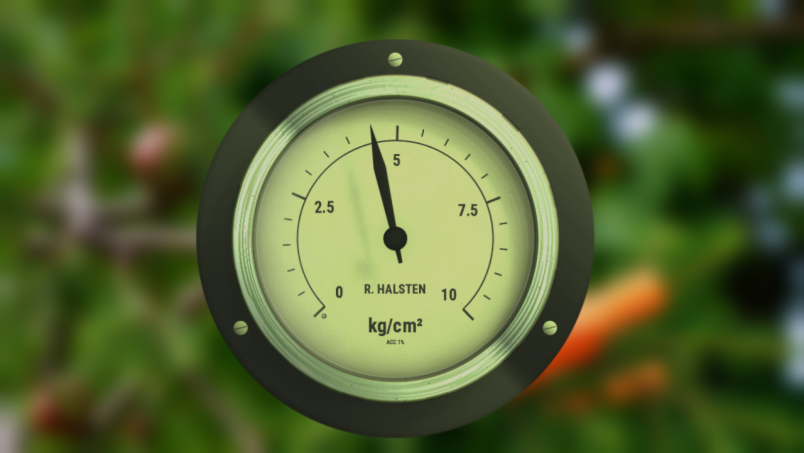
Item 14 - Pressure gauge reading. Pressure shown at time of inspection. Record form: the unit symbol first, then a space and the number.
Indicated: kg/cm² 4.5
